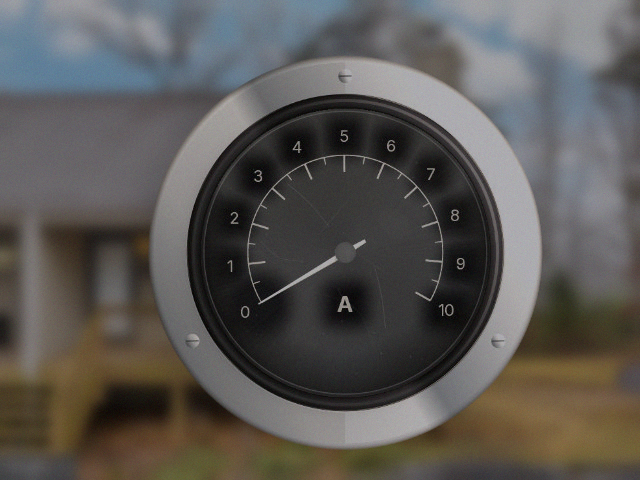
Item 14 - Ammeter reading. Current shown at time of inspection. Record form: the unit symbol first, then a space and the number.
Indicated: A 0
